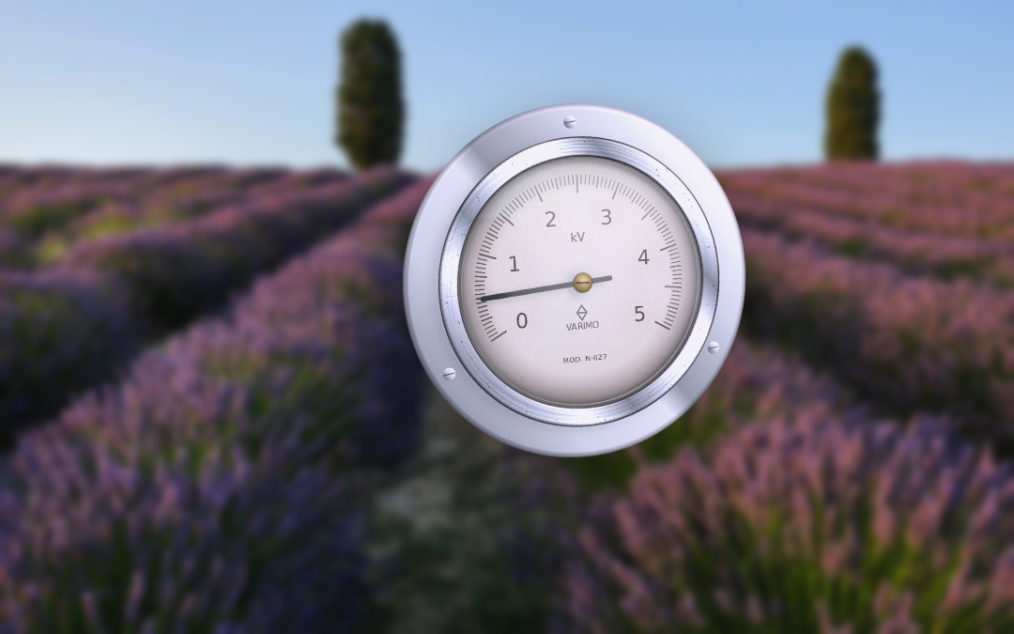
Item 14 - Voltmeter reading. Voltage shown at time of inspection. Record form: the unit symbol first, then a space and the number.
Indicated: kV 0.5
